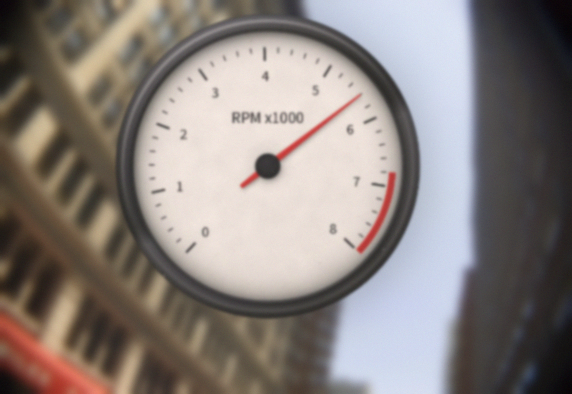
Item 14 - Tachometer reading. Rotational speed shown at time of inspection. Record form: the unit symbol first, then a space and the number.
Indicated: rpm 5600
